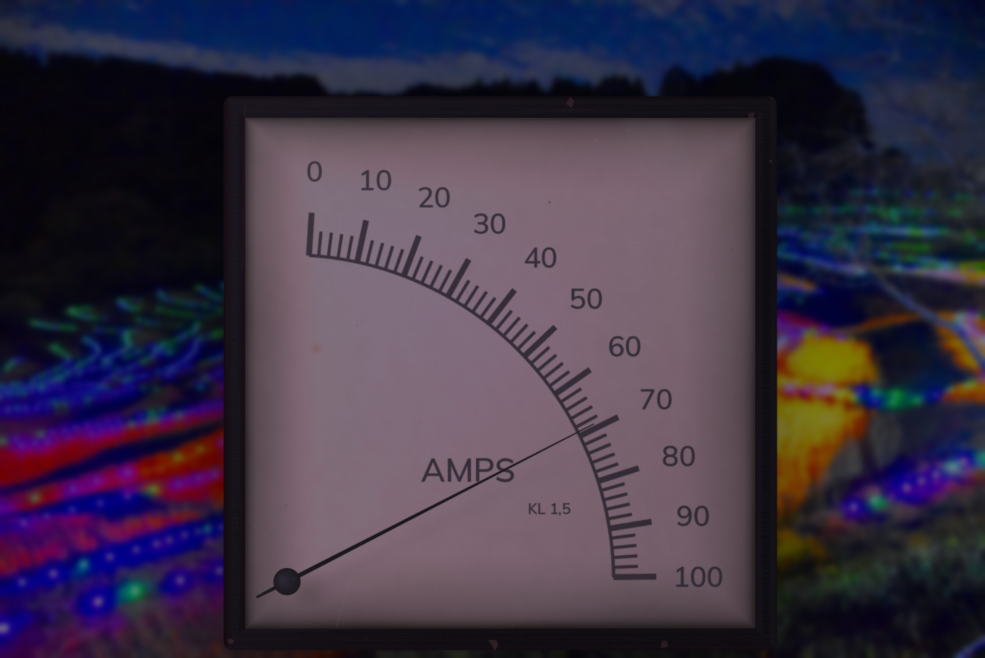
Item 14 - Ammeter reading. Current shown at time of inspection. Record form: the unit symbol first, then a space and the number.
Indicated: A 69
